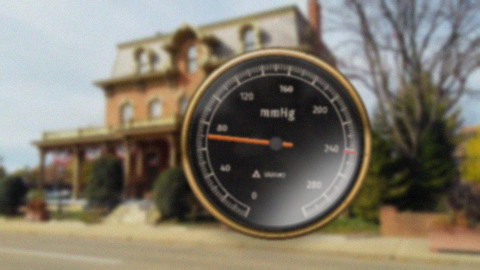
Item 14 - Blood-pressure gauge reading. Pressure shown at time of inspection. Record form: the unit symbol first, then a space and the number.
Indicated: mmHg 70
